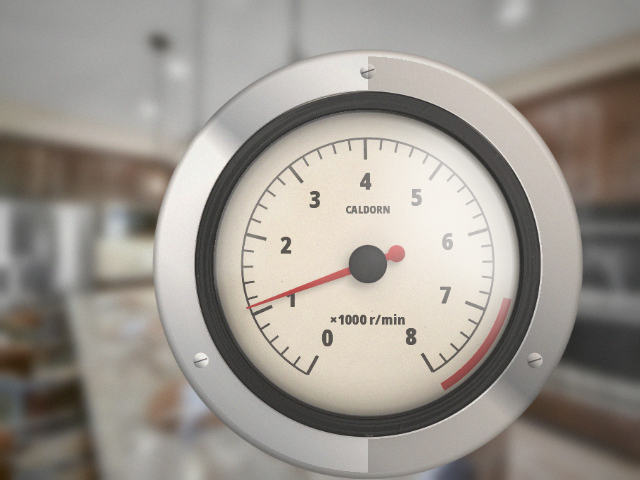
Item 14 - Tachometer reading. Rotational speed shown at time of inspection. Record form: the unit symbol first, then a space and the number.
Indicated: rpm 1100
